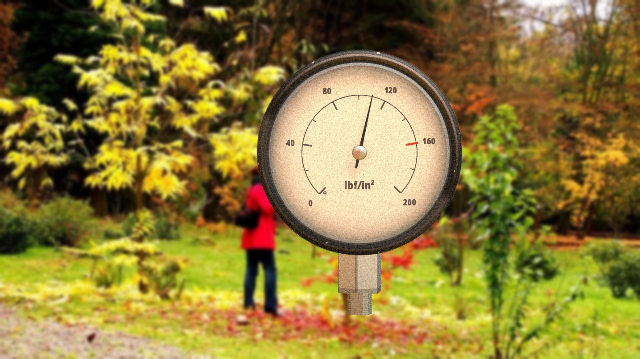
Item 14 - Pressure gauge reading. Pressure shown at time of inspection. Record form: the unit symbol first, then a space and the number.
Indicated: psi 110
